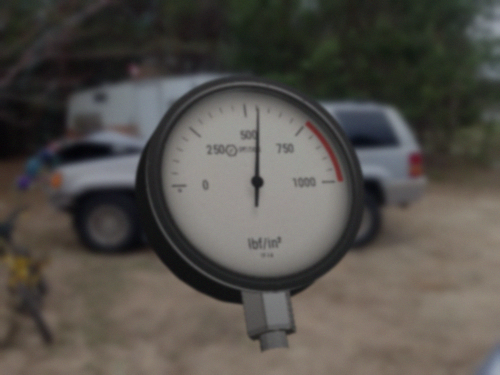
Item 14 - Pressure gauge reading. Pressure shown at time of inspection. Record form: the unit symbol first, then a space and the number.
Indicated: psi 550
